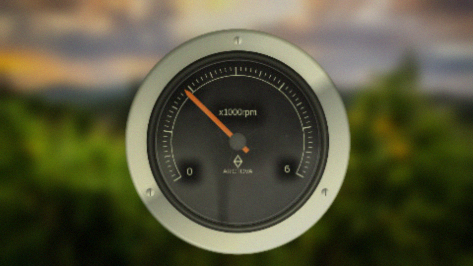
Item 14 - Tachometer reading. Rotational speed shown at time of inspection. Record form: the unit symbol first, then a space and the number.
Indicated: rpm 1900
